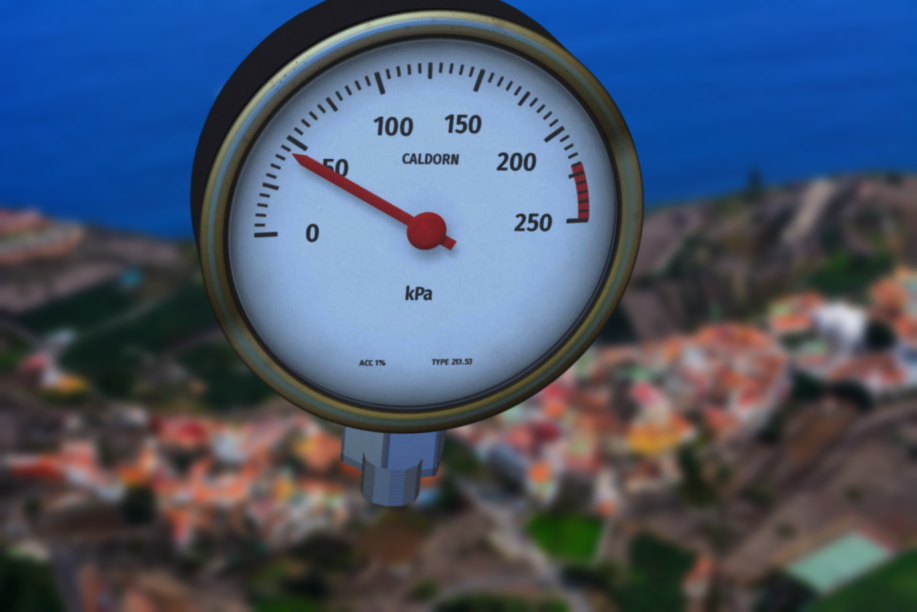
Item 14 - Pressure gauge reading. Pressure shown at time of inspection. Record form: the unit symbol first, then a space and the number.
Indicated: kPa 45
